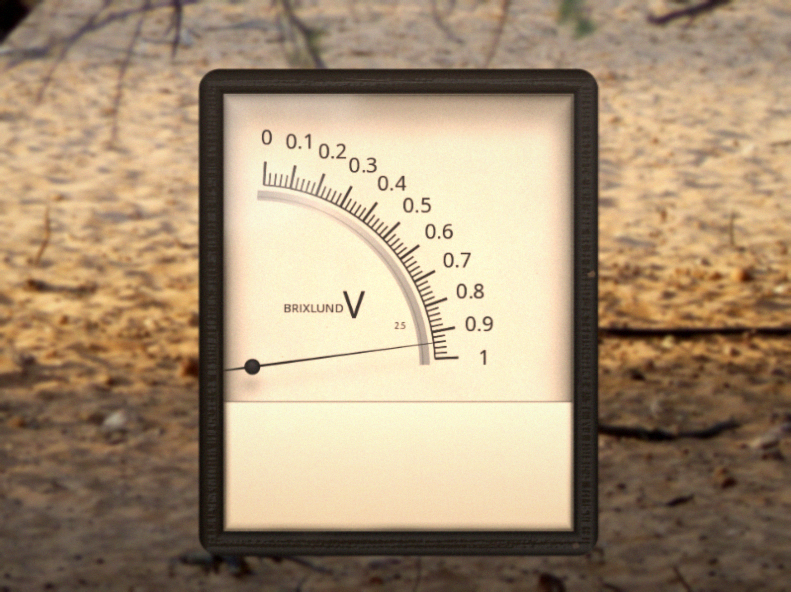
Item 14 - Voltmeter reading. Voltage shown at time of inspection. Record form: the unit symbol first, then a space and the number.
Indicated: V 0.94
